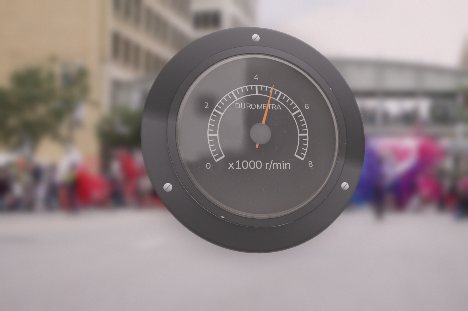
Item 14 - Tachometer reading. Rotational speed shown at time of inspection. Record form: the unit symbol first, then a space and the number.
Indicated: rpm 4600
